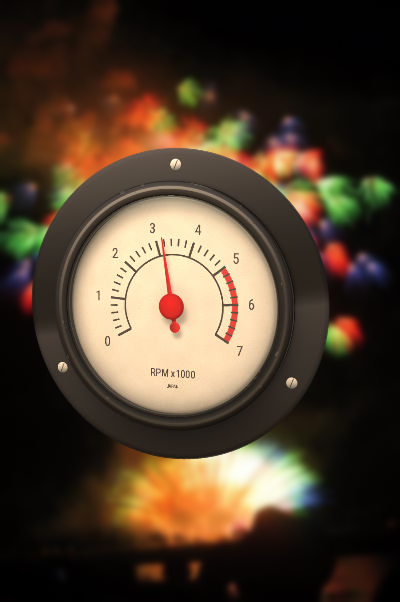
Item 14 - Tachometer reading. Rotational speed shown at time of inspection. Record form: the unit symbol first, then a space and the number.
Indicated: rpm 3200
